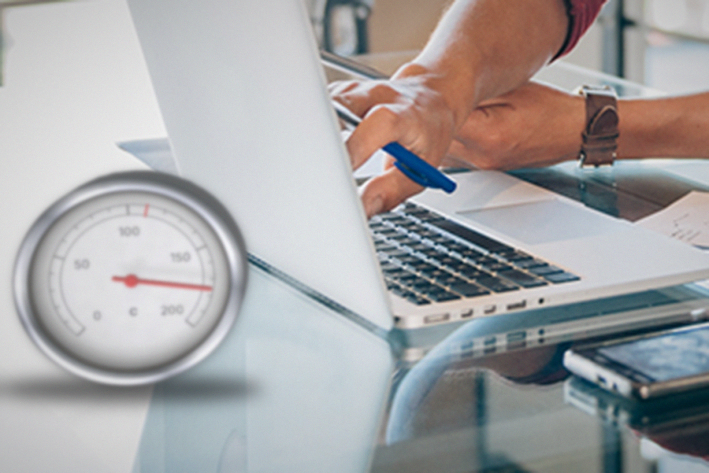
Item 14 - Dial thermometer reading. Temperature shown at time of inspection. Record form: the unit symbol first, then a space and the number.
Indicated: °C 175
